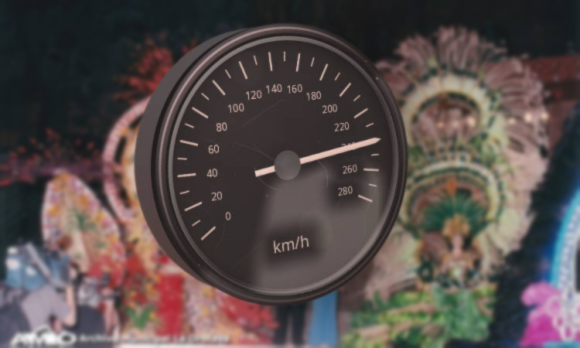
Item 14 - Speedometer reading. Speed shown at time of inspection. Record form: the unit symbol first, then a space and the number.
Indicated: km/h 240
